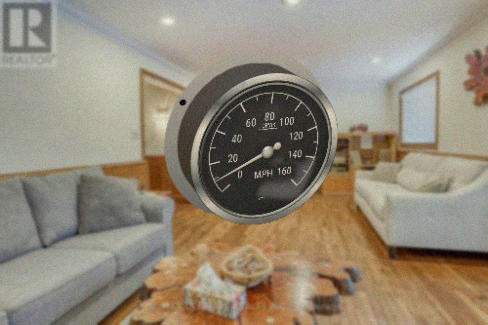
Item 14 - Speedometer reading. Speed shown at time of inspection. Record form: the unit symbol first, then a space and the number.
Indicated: mph 10
